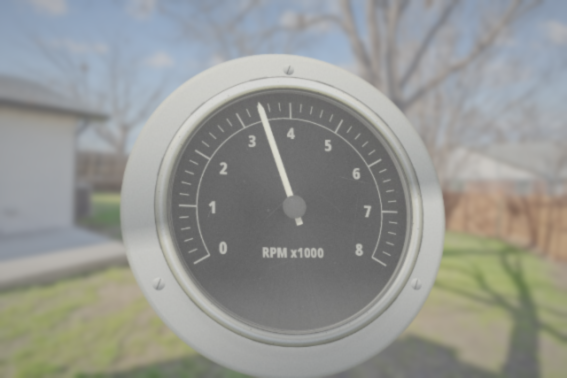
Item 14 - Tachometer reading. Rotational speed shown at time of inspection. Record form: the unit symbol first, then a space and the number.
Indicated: rpm 3400
